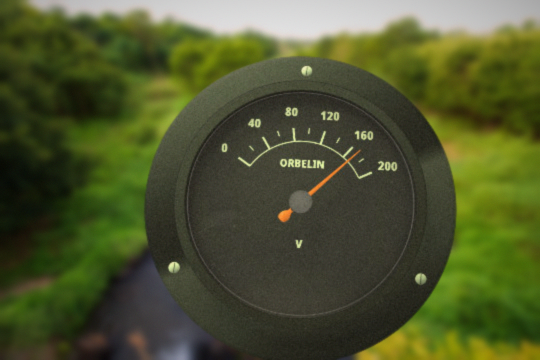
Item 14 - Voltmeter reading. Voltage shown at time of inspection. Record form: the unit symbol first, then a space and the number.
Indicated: V 170
